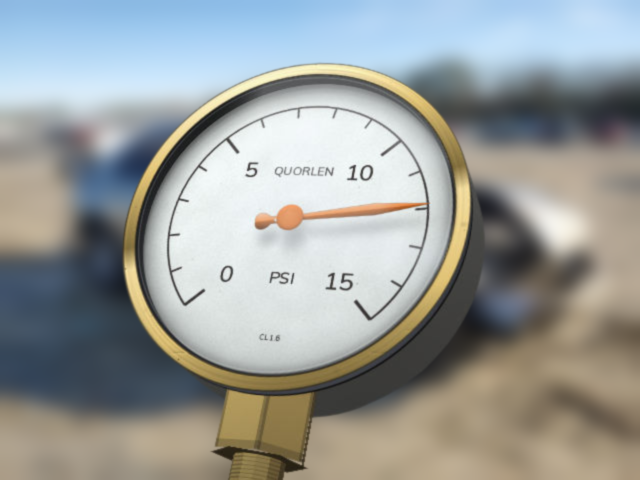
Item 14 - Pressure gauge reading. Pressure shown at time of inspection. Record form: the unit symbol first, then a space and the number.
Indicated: psi 12
